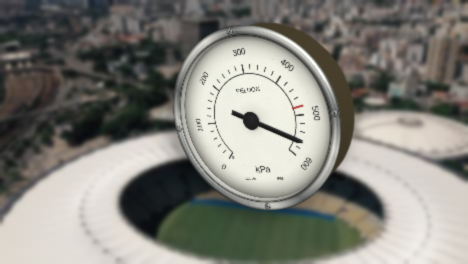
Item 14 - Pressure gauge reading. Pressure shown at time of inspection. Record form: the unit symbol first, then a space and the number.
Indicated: kPa 560
